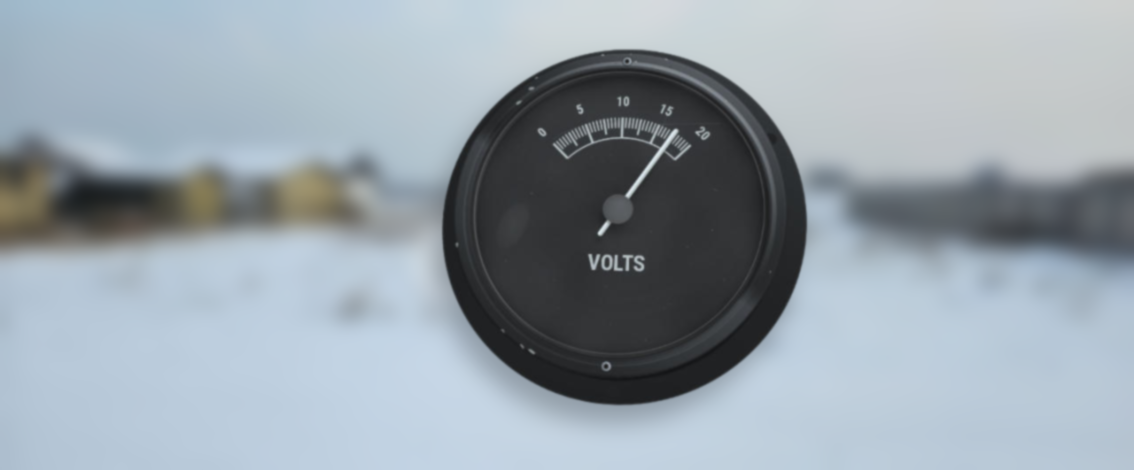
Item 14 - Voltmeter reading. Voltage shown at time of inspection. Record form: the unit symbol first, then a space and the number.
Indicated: V 17.5
